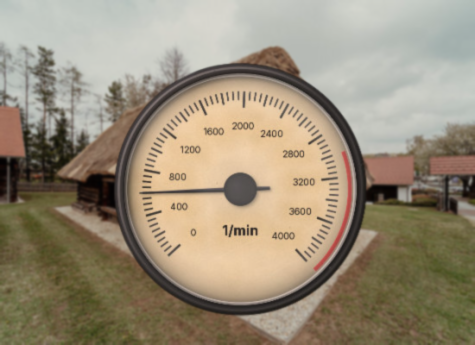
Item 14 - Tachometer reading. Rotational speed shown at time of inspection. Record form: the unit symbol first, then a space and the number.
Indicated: rpm 600
